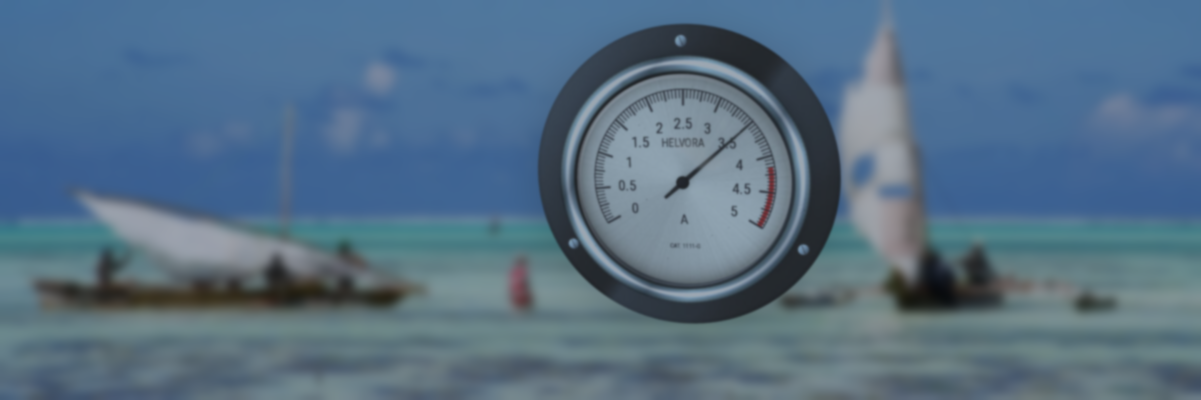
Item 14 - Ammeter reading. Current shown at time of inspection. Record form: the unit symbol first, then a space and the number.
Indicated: A 3.5
